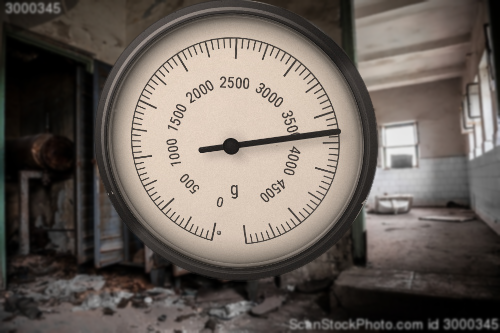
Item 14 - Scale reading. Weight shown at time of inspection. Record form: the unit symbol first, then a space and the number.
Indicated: g 3650
